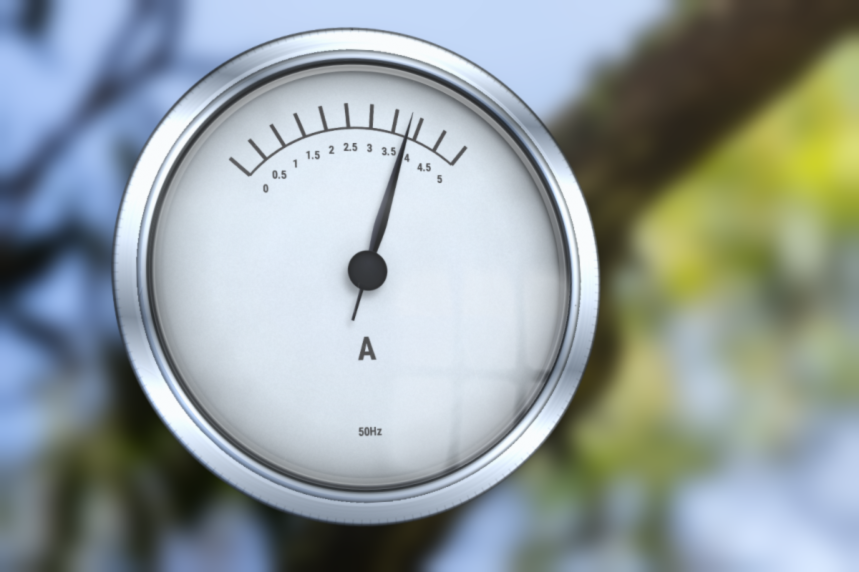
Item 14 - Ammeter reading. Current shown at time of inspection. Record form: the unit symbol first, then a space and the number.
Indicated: A 3.75
